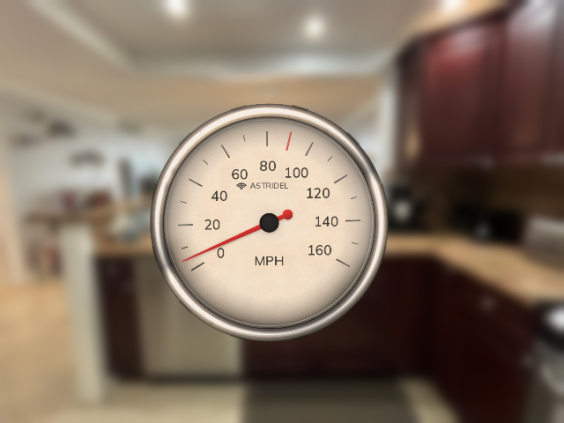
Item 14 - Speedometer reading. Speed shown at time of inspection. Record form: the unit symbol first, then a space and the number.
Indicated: mph 5
